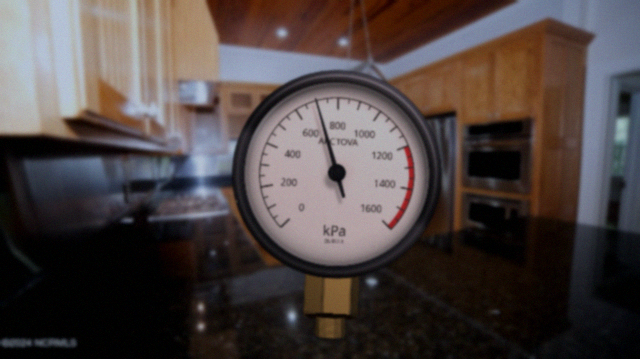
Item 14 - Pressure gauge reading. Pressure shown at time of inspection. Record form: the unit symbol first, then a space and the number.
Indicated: kPa 700
